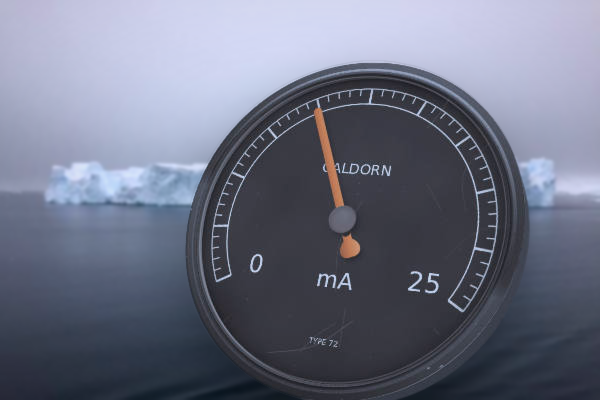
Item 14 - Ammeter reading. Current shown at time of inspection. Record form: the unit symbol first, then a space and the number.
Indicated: mA 10
